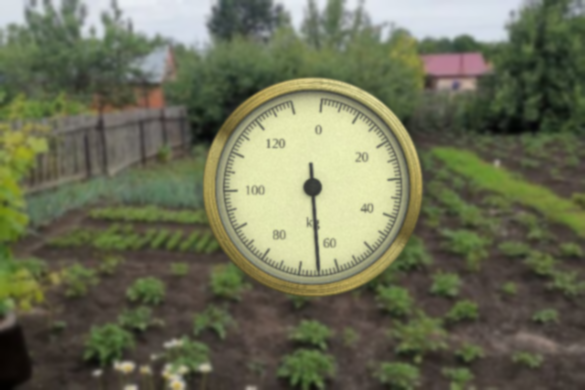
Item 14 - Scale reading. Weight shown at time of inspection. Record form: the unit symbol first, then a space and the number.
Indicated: kg 65
